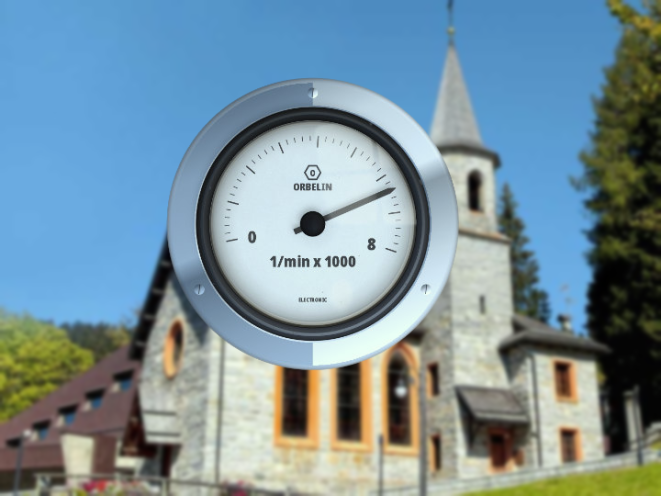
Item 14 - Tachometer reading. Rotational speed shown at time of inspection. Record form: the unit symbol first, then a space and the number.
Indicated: rpm 6400
